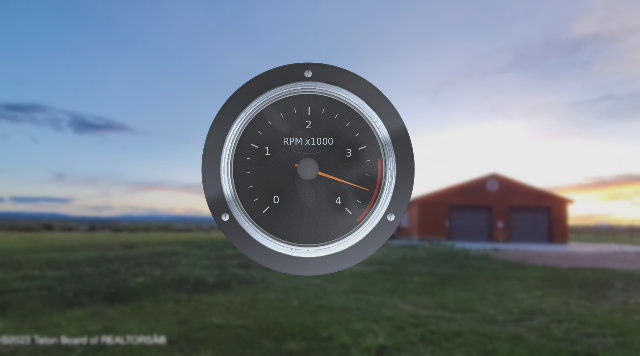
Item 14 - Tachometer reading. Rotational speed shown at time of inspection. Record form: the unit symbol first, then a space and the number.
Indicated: rpm 3600
